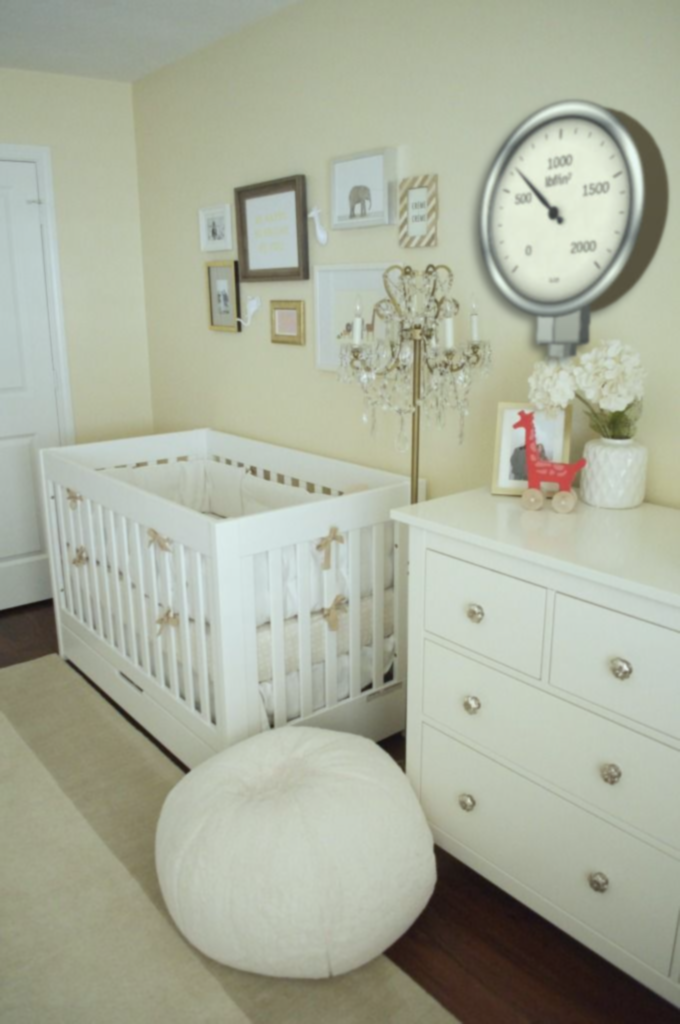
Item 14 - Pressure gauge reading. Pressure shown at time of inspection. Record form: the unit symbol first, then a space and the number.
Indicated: psi 650
